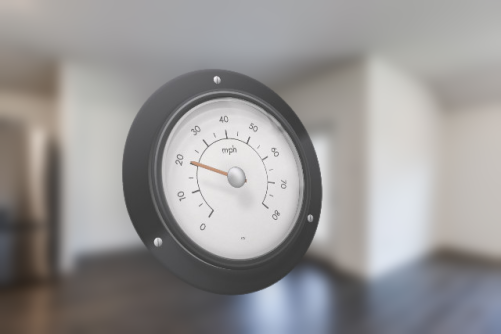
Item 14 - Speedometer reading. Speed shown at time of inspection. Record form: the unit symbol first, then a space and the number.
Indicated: mph 20
